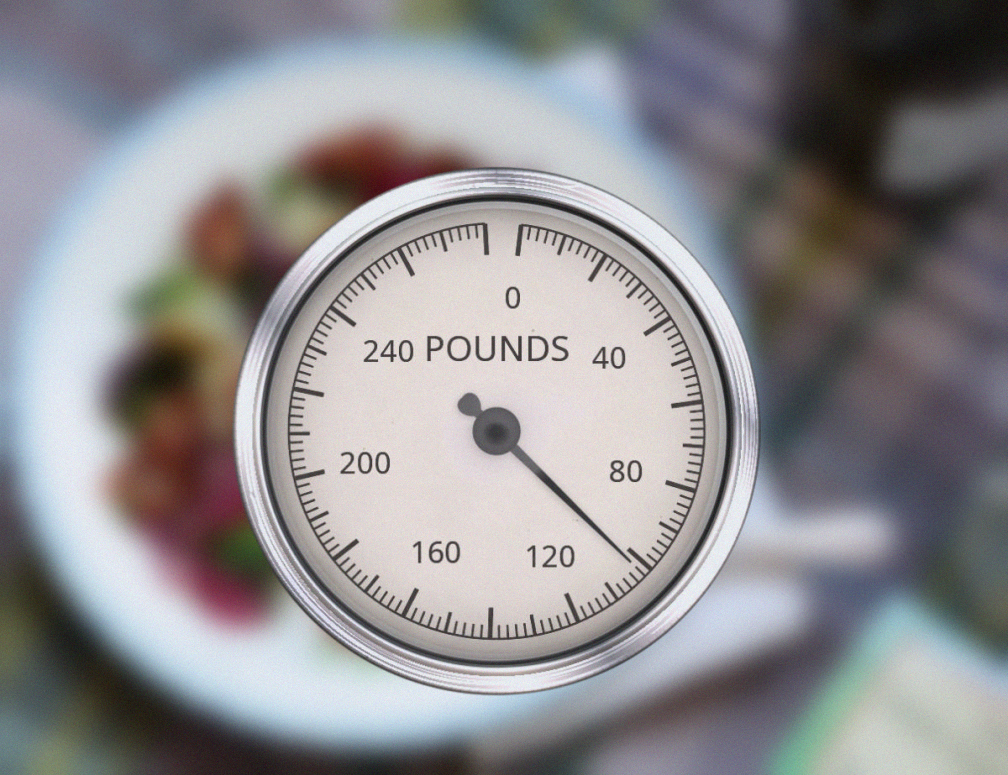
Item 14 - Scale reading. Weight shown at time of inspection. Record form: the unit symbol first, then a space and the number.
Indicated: lb 102
